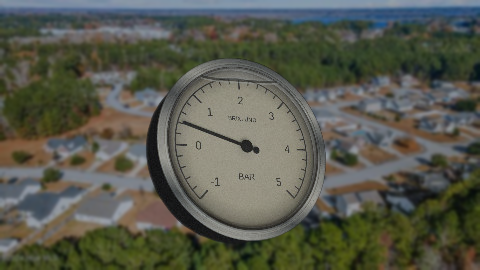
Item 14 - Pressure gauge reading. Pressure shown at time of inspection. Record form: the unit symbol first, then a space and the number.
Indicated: bar 0.4
